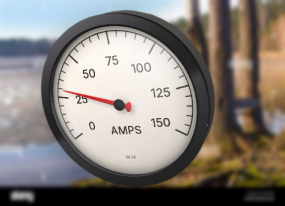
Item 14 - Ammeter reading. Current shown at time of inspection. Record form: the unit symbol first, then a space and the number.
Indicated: A 30
